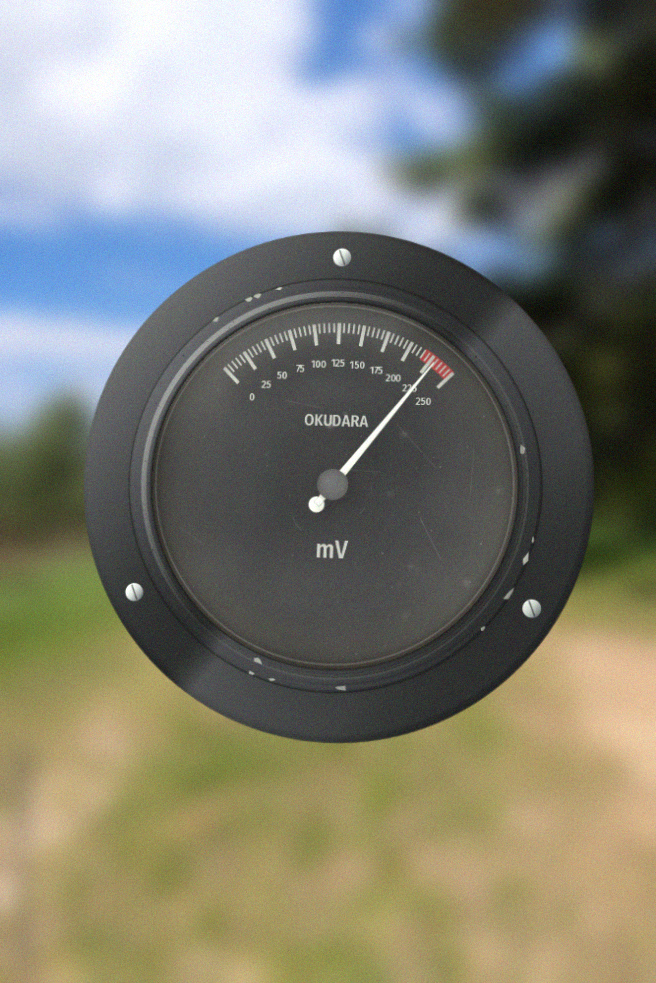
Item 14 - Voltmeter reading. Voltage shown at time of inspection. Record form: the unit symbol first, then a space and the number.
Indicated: mV 230
